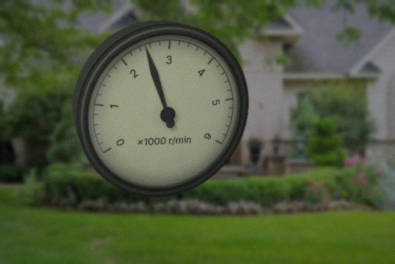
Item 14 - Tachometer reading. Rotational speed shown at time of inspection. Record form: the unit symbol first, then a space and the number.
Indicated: rpm 2500
